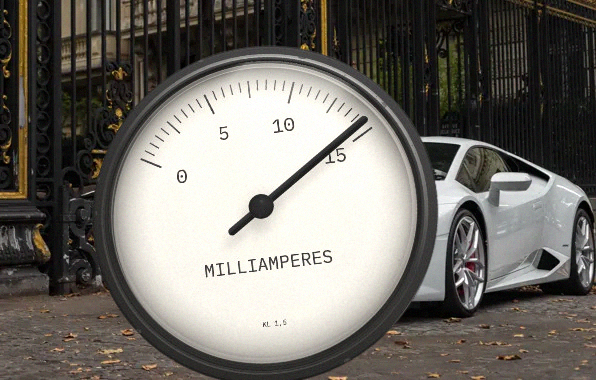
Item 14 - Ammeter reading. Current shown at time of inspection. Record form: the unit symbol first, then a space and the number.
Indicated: mA 14.5
